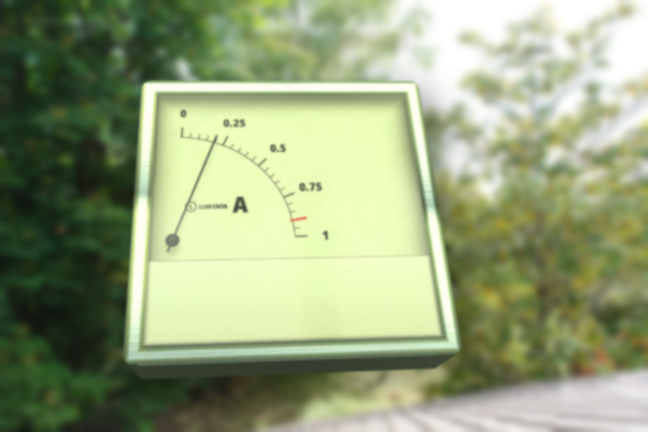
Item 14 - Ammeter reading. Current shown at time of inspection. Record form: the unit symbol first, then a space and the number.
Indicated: A 0.2
